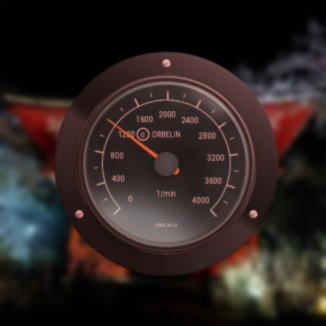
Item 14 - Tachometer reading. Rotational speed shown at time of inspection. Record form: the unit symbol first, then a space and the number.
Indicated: rpm 1200
